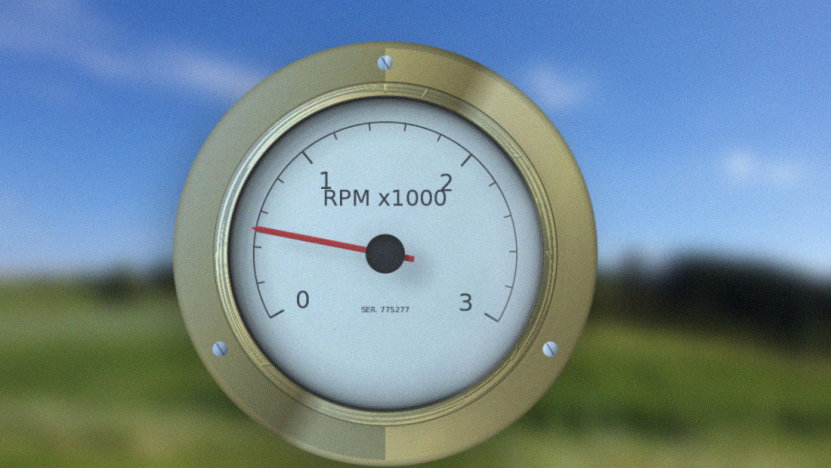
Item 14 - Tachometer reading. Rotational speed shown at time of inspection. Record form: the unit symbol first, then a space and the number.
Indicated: rpm 500
